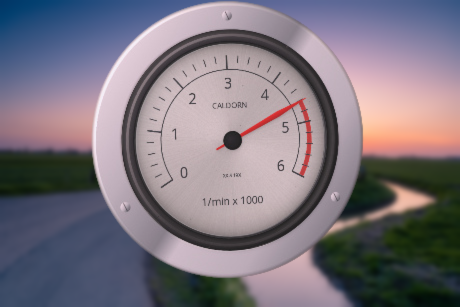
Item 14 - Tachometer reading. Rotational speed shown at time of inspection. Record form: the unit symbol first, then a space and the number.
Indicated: rpm 4600
